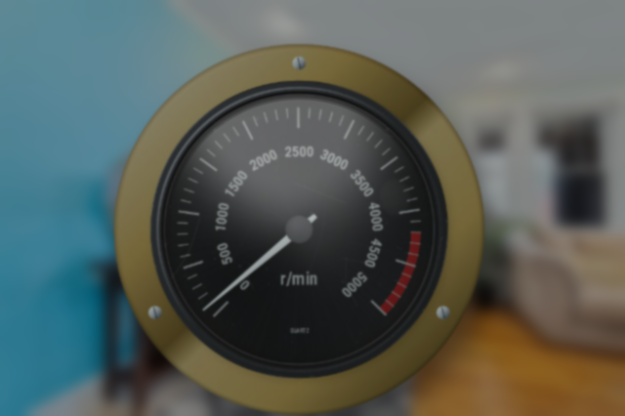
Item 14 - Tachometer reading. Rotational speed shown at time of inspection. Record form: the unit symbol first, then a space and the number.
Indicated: rpm 100
